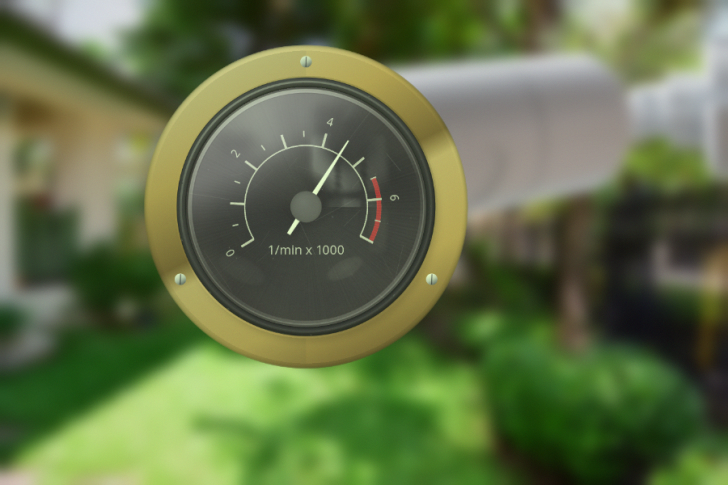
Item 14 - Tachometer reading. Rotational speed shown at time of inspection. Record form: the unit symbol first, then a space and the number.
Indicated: rpm 4500
